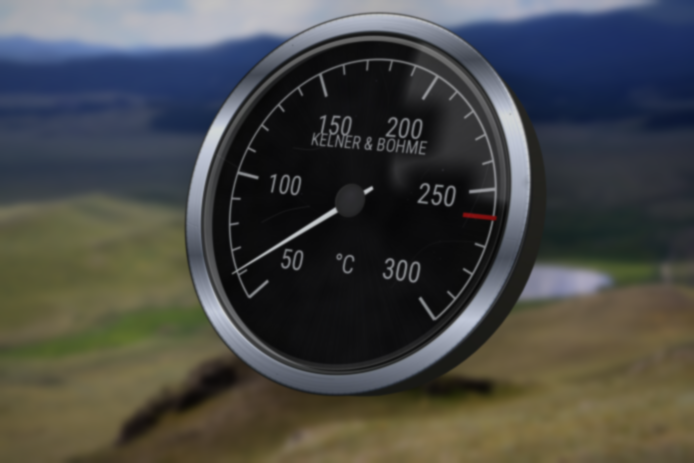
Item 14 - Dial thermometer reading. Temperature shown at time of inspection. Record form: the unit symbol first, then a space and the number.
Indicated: °C 60
